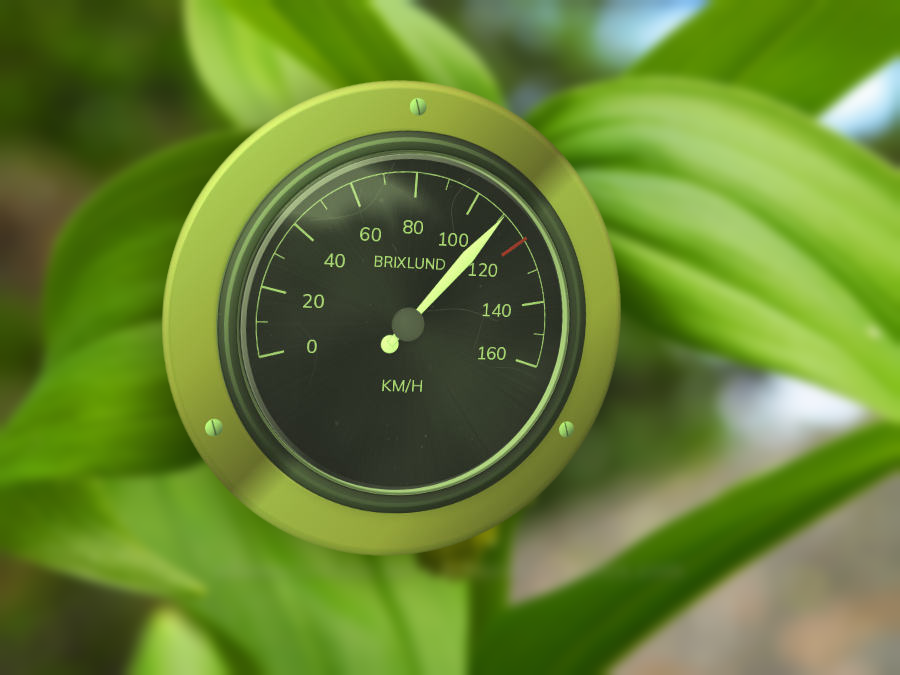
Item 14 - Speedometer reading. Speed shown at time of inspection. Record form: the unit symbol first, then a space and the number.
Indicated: km/h 110
